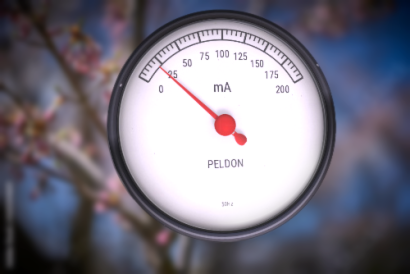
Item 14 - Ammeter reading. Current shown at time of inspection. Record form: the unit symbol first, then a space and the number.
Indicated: mA 20
